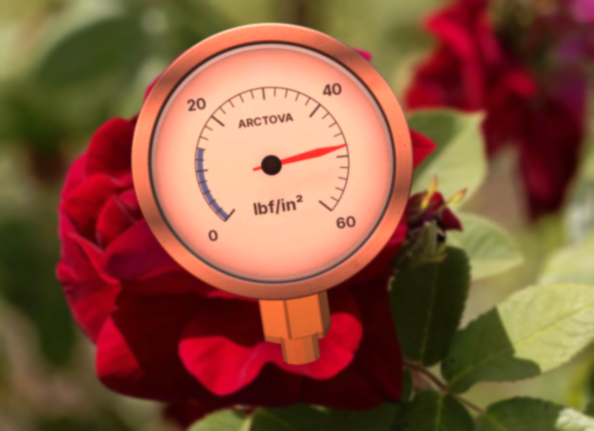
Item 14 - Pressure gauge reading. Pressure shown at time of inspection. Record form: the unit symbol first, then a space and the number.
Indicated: psi 48
